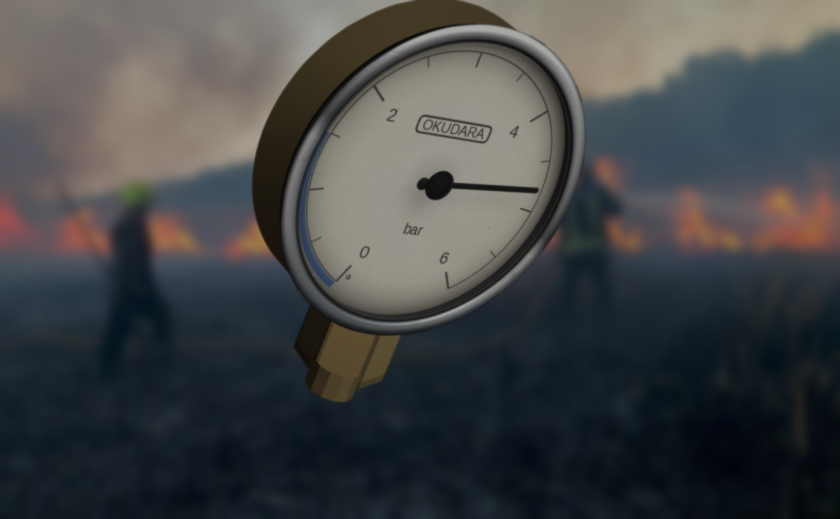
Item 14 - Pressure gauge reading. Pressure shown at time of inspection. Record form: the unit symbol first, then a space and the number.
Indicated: bar 4.75
